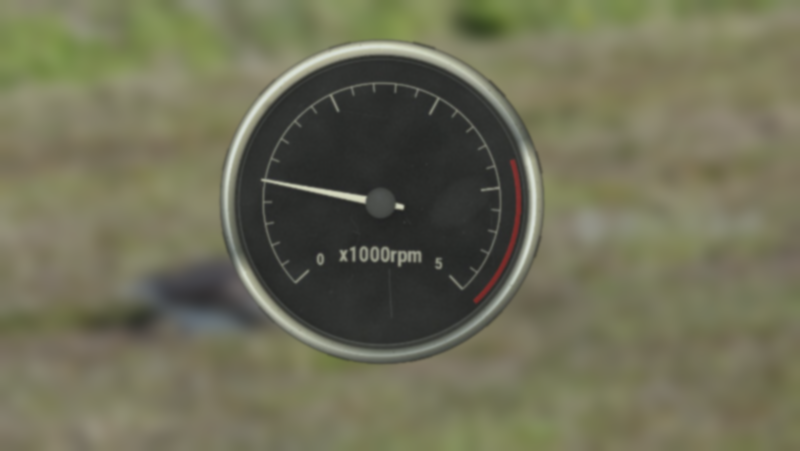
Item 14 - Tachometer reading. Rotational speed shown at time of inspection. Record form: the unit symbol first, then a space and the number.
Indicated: rpm 1000
